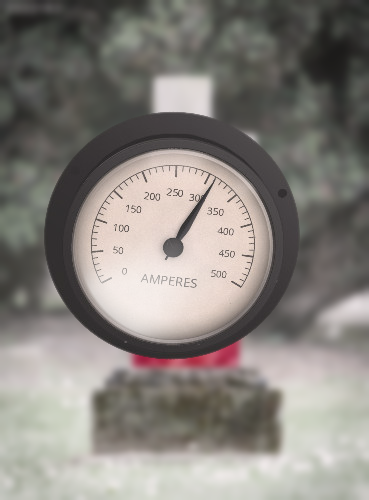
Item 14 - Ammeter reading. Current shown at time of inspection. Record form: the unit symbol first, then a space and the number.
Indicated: A 310
